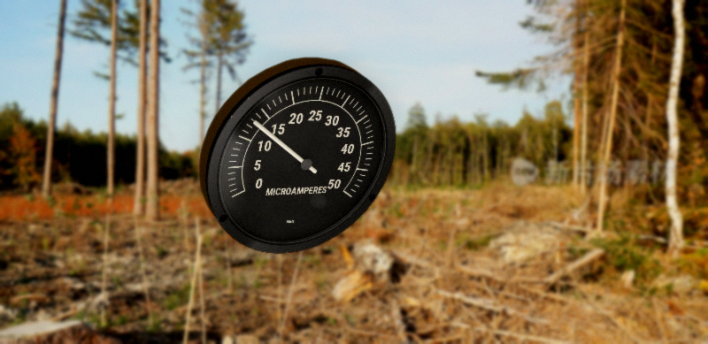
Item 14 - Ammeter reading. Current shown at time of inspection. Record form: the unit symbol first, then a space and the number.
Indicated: µA 13
